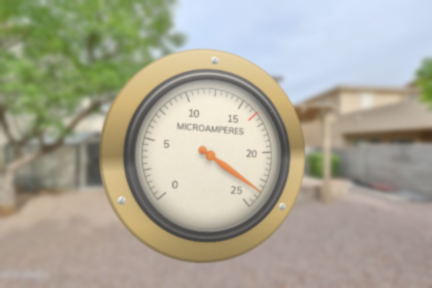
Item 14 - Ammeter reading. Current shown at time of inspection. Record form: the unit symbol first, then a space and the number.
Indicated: µA 23.5
